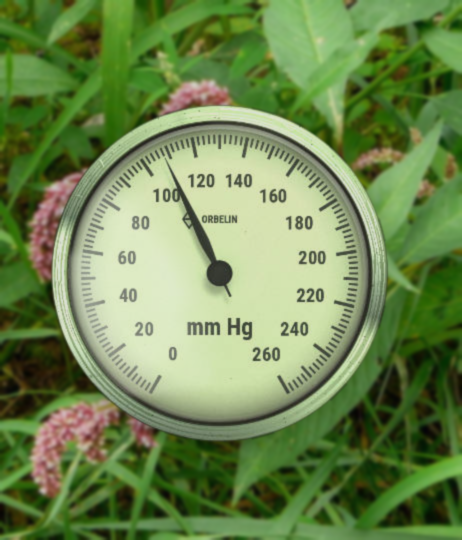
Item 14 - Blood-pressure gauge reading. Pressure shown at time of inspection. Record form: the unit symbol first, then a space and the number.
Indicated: mmHg 108
